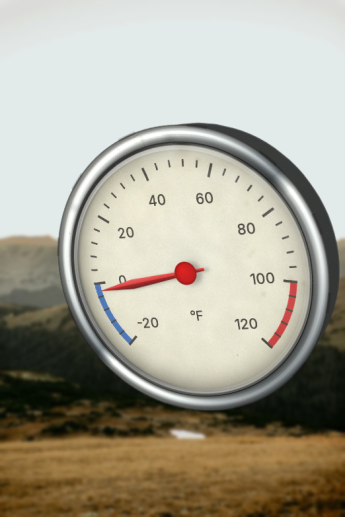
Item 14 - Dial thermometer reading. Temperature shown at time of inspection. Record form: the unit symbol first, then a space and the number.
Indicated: °F -2
